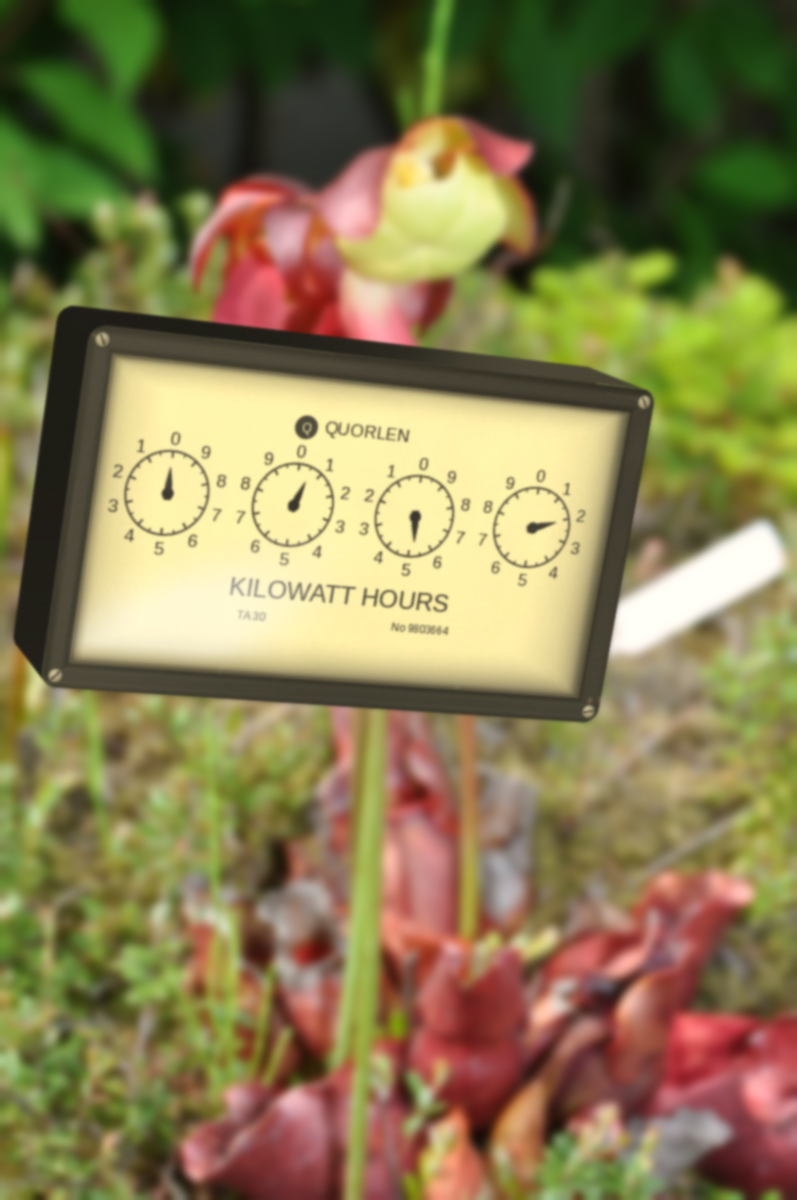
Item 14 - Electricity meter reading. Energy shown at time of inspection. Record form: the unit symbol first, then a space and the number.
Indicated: kWh 52
